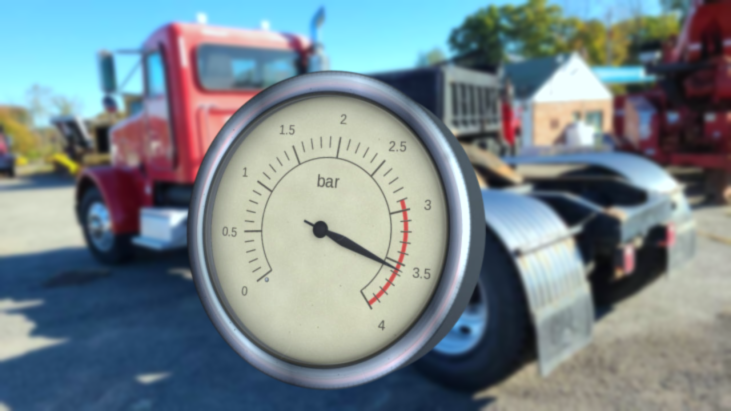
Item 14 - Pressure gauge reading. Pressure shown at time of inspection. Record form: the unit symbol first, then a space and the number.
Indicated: bar 3.55
